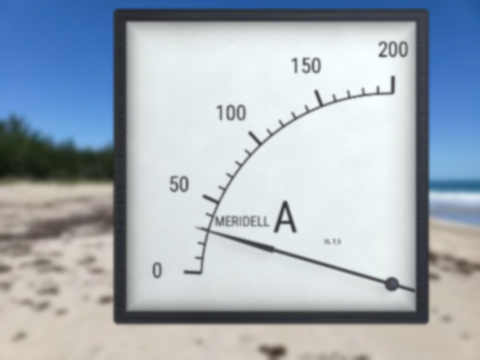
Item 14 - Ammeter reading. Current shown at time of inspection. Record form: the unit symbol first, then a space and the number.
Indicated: A 30
